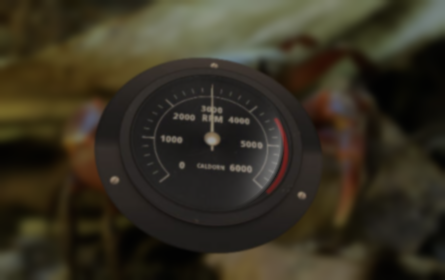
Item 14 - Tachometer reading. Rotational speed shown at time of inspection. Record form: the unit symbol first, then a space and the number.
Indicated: rpm 3000
